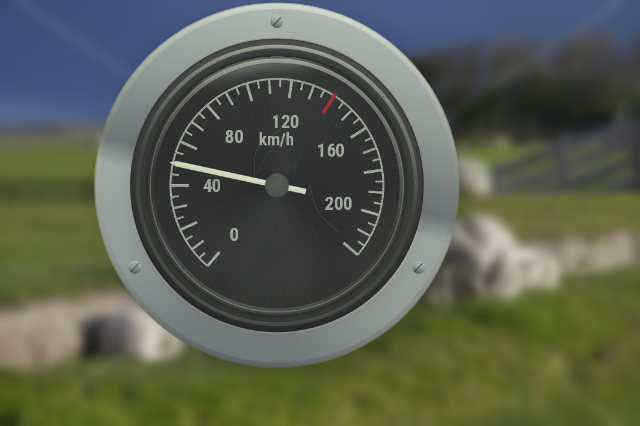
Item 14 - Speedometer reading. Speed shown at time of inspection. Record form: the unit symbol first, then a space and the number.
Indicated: km/h 50
